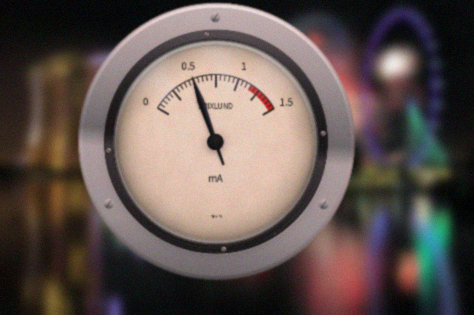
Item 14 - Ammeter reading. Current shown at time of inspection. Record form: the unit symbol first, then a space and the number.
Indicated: mA 0.5
